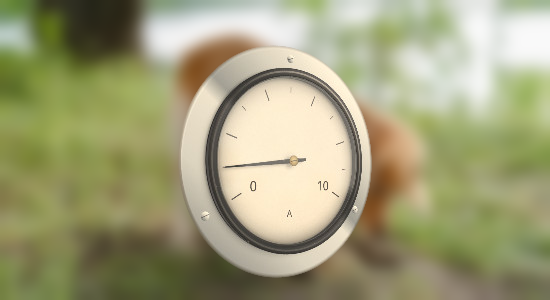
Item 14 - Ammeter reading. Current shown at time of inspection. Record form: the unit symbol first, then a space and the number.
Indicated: A 1
